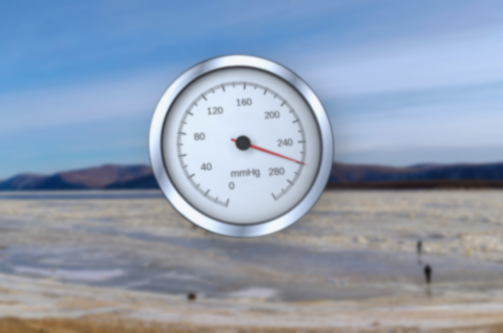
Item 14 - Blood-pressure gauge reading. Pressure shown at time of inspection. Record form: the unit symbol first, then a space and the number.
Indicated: mmHg 260
